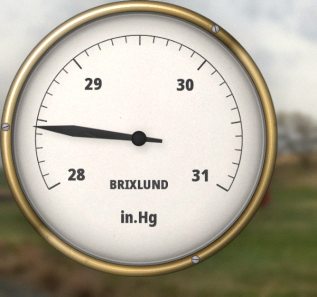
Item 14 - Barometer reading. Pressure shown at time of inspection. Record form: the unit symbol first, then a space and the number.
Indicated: inHg 28.45
